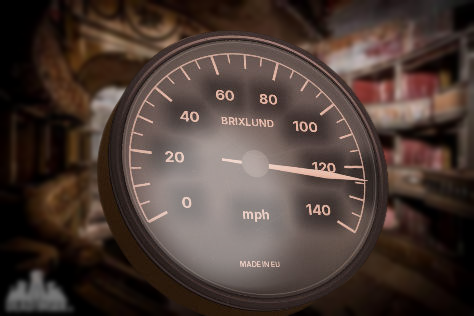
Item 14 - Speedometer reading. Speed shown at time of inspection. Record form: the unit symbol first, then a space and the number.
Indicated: mph 125
